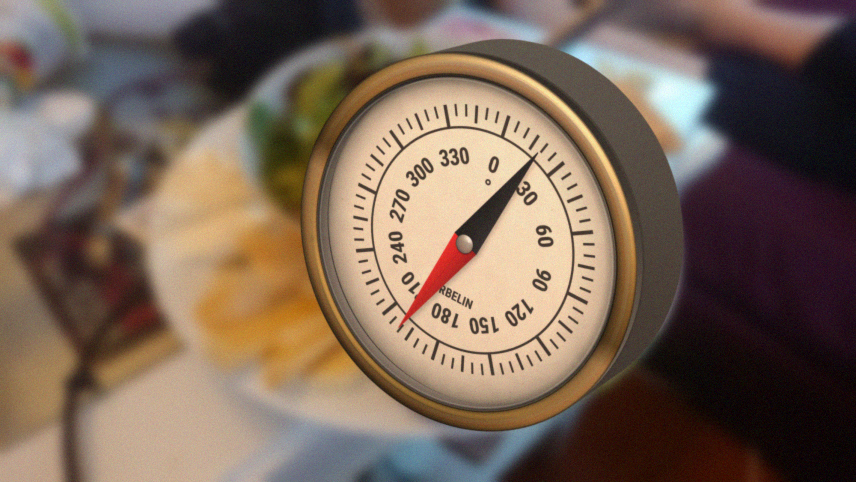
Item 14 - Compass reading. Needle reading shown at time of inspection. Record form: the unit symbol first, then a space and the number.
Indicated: ° 200
